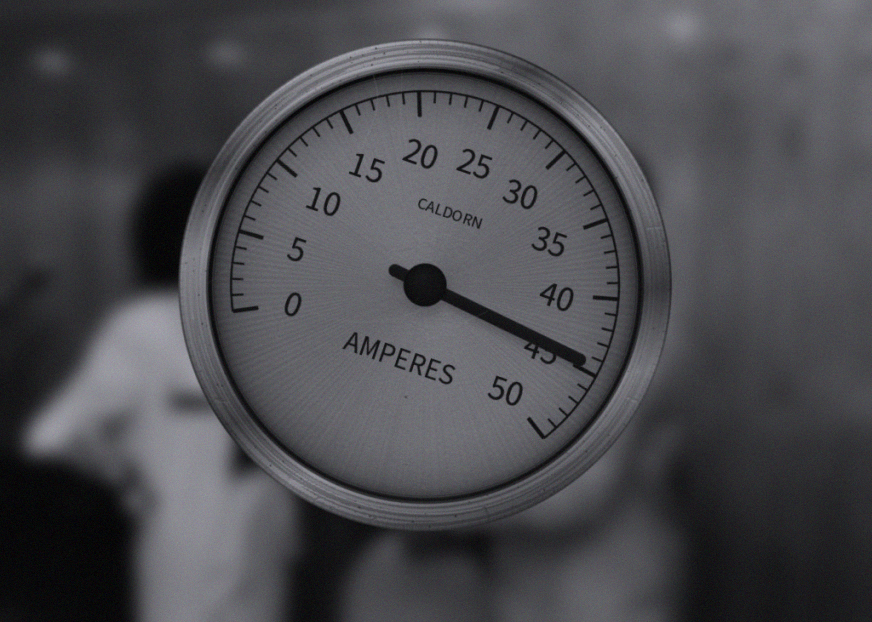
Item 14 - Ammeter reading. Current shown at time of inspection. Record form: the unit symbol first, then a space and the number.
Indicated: A 44.5
